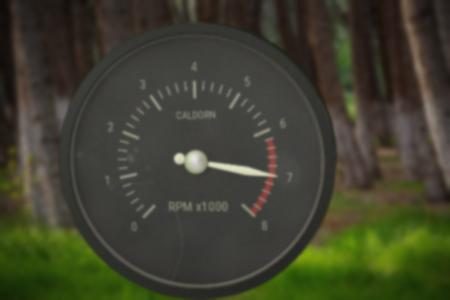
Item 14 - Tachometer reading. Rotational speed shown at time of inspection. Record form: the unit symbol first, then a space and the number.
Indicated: rpm 7000
